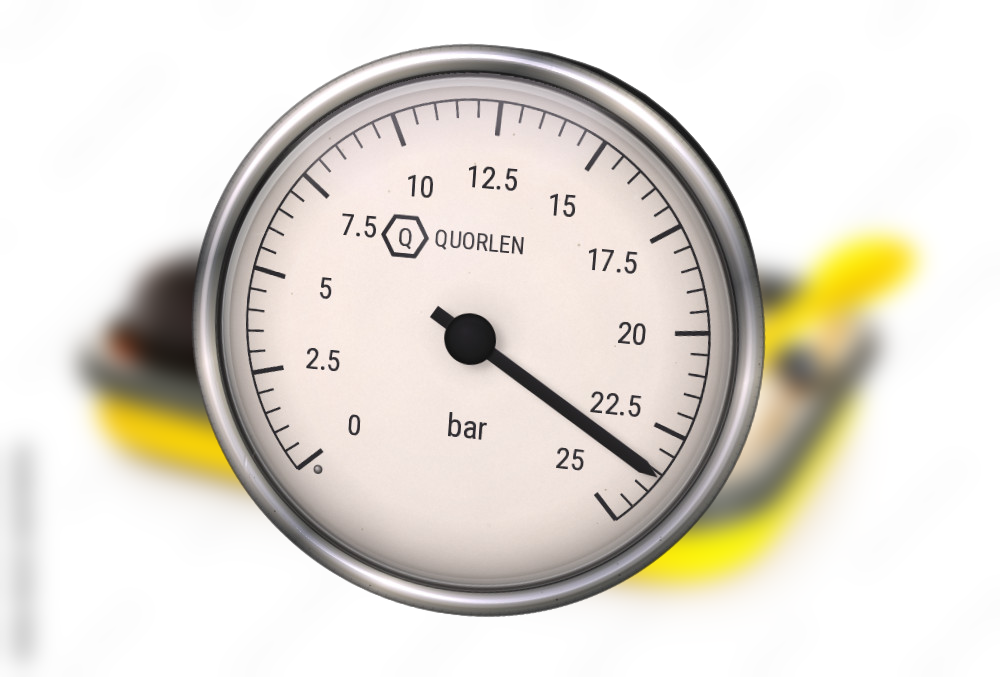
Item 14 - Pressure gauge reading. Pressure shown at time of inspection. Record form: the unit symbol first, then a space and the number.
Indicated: bar 23.5
